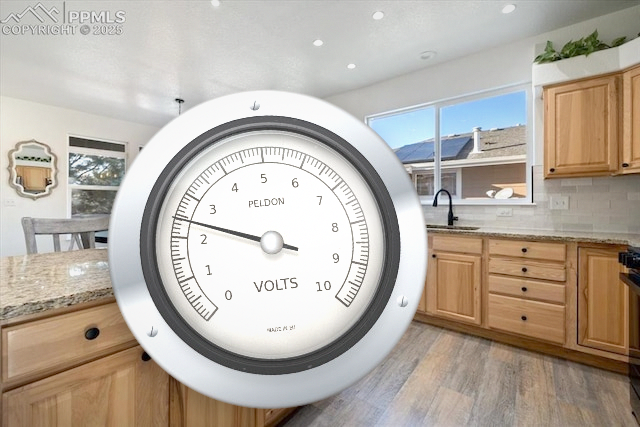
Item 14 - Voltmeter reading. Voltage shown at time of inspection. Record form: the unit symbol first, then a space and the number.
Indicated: V 2.4
